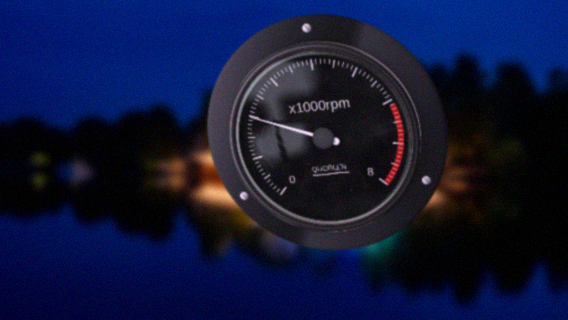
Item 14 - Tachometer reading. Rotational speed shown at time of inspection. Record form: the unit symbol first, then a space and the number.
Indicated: rpm 2000
